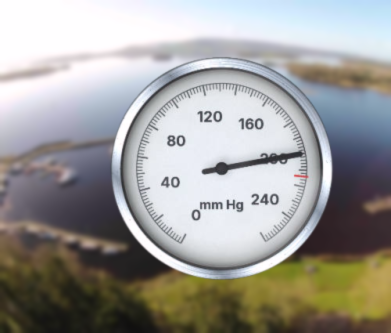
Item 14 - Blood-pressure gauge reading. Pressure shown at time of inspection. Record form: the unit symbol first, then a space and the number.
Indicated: mmHg 200
